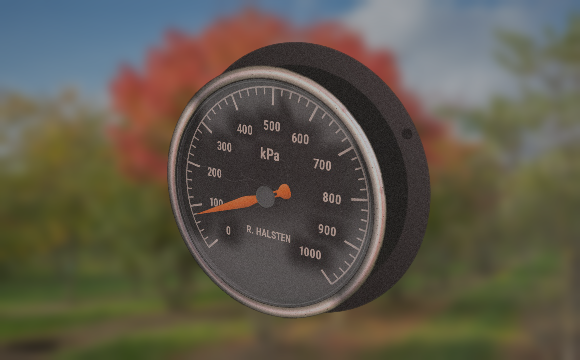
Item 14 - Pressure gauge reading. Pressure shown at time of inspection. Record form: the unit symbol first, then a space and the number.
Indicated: kPa 80
